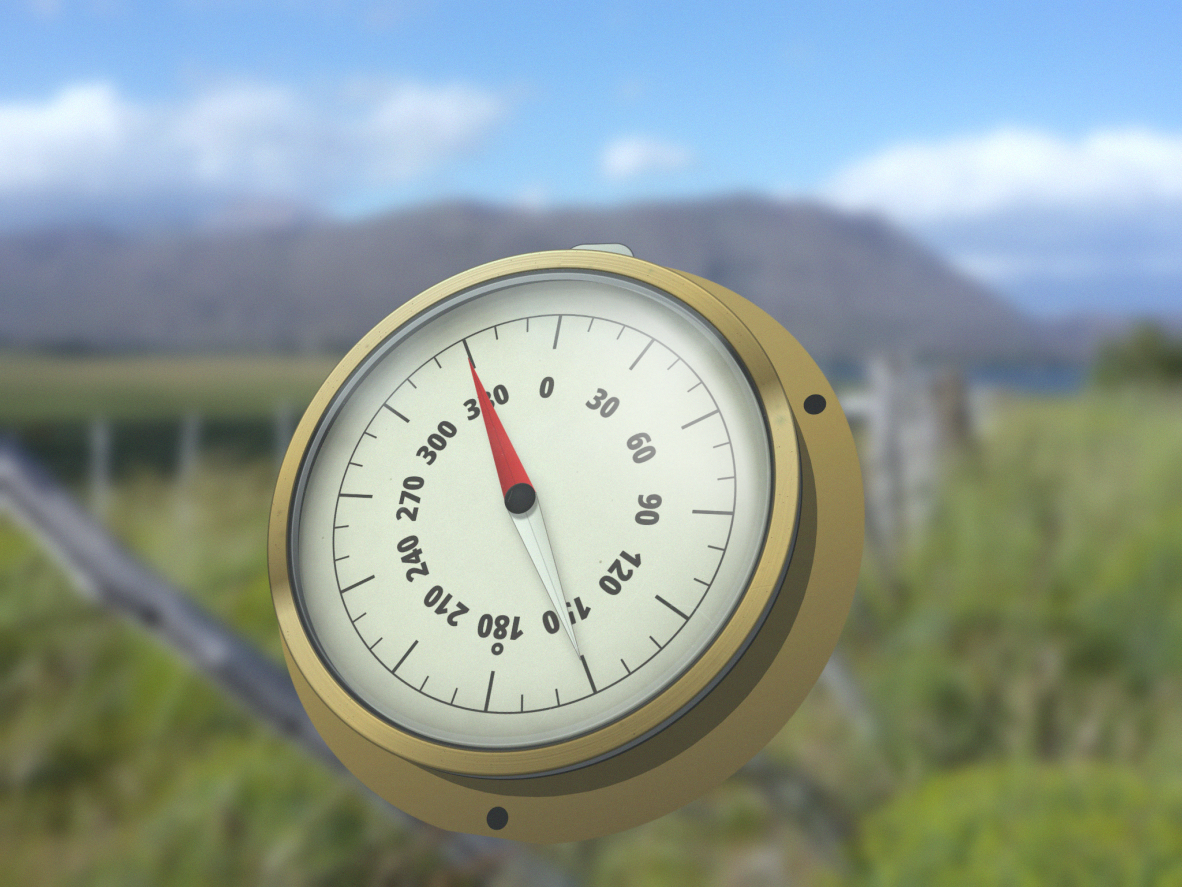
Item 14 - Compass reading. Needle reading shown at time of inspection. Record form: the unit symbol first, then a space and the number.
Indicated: ° 330
